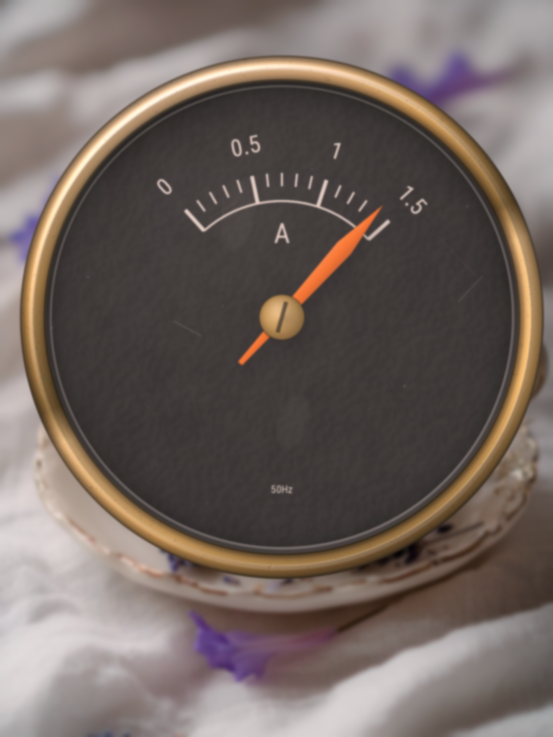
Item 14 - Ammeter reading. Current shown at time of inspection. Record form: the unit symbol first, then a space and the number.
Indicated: A 1.4
